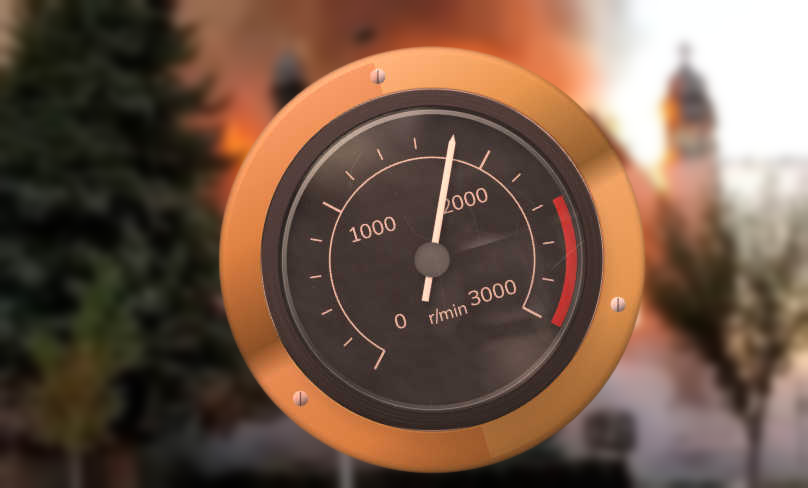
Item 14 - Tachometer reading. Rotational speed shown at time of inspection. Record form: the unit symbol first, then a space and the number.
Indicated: rpm 1800
